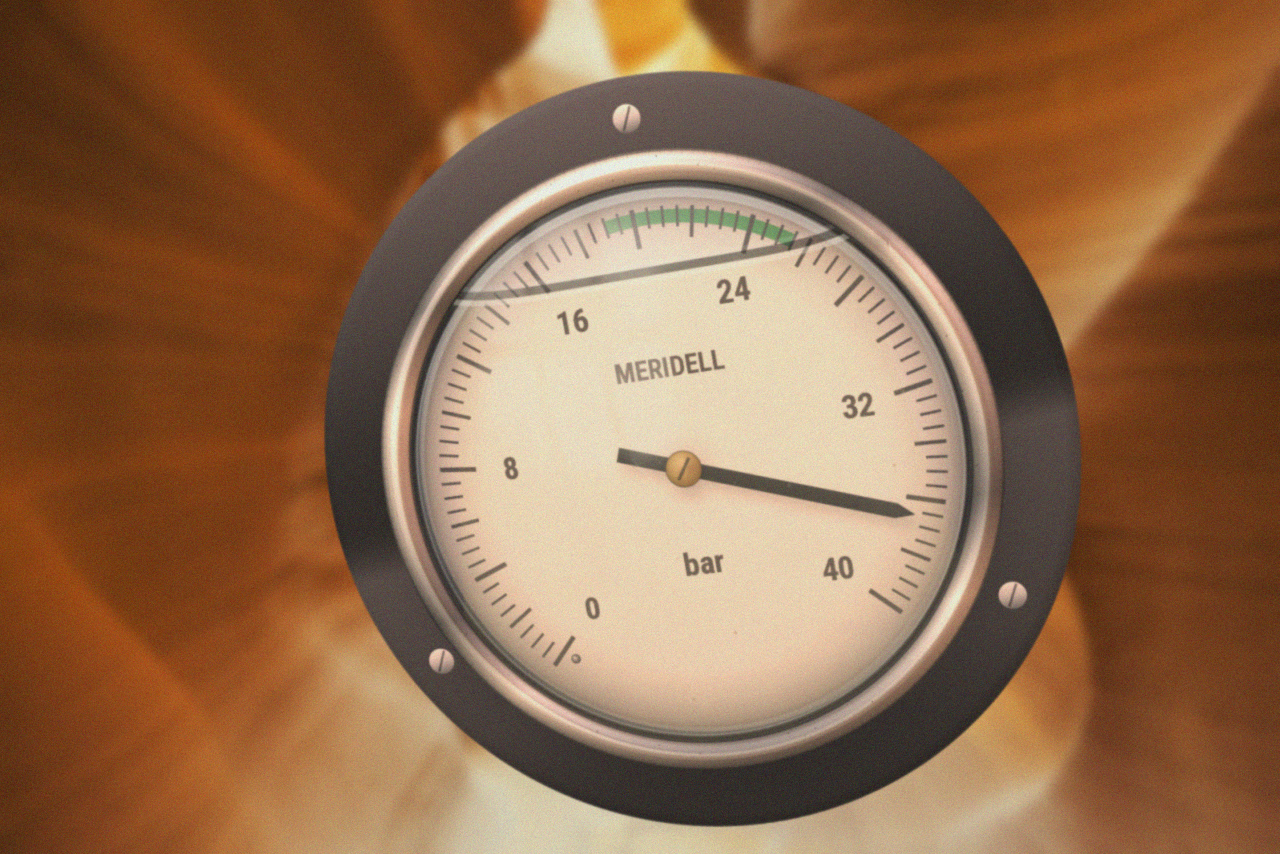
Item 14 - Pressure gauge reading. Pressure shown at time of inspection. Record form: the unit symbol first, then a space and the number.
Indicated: bar 36.5
